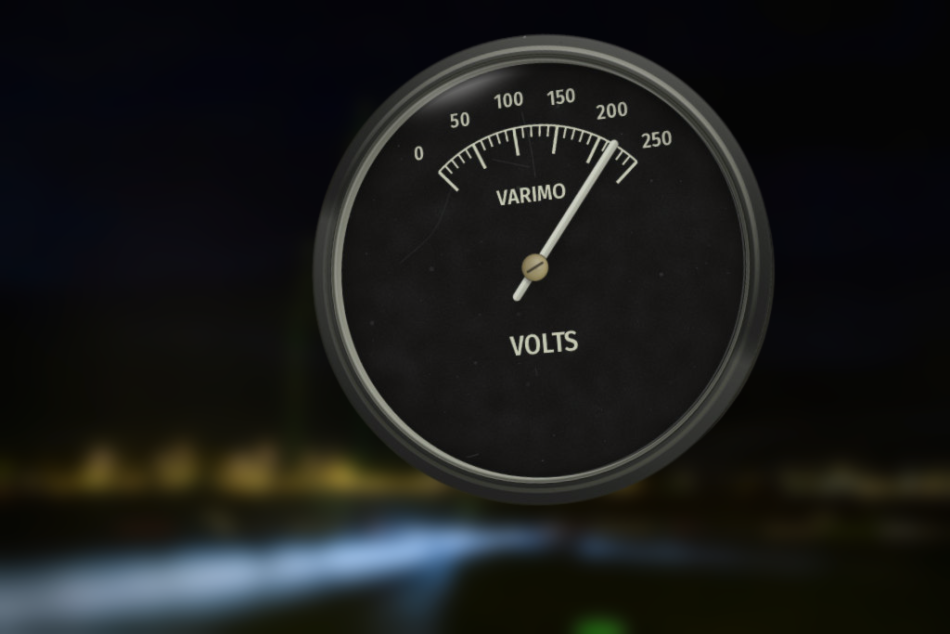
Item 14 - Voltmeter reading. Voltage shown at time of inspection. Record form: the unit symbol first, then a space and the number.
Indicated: V 220
